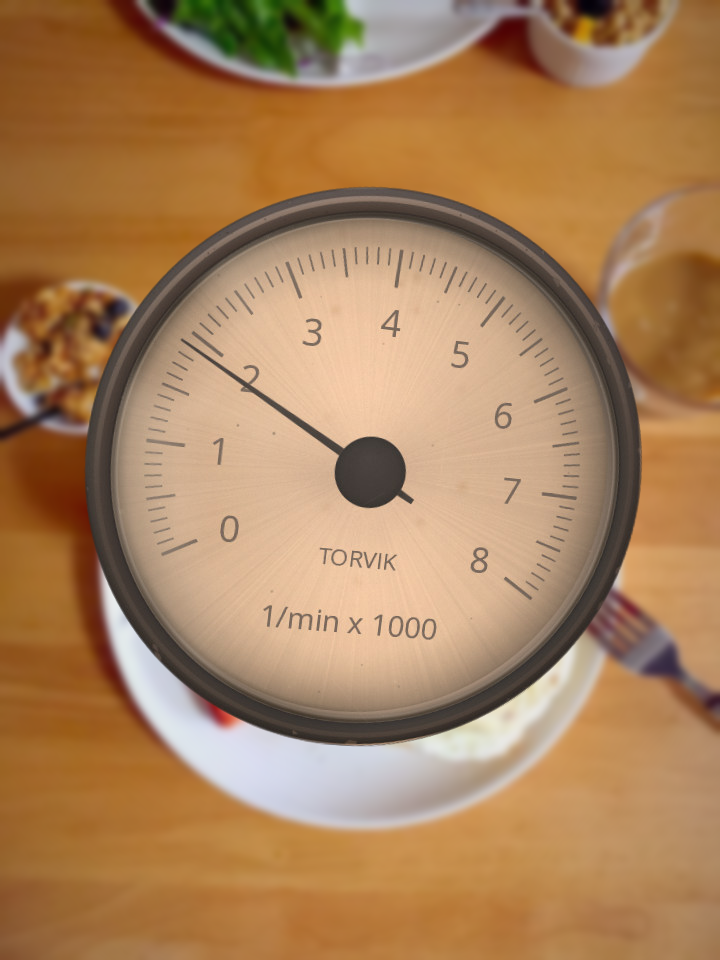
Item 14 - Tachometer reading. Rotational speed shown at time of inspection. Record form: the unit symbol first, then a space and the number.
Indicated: rpm 1900
